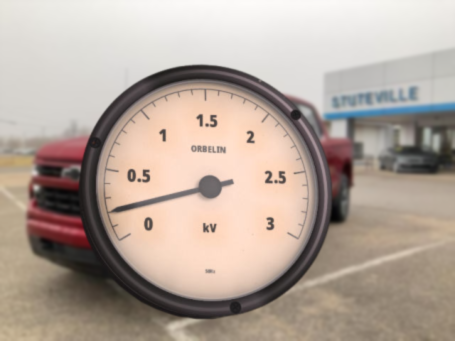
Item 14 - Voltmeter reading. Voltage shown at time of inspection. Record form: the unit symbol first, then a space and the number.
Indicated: kV 0.2
